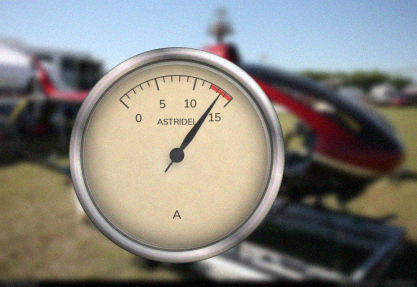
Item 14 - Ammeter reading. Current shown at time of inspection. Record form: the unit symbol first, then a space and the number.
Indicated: A 13.5
